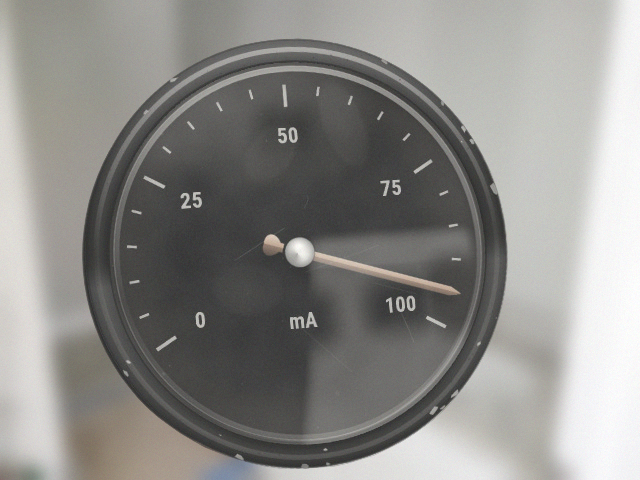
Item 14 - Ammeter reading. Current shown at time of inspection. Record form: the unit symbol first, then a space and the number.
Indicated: mA 95
